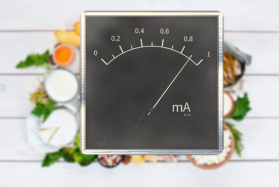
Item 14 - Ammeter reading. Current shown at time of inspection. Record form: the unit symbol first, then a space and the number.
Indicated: mA 0.9
